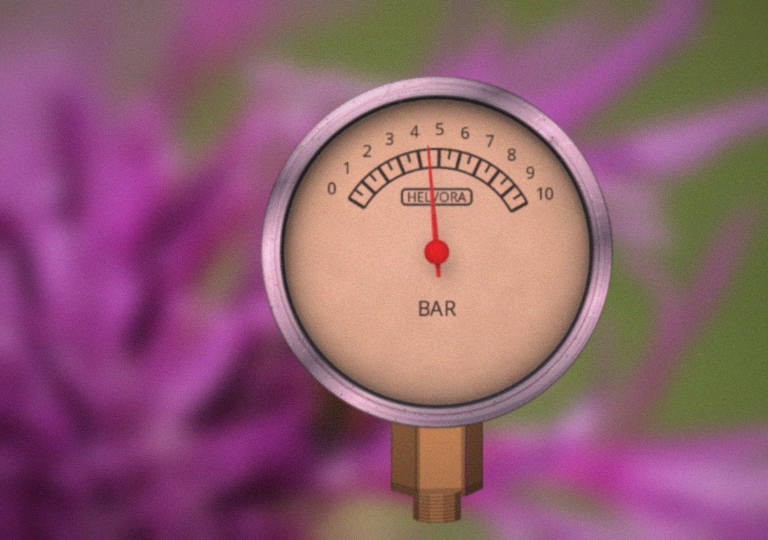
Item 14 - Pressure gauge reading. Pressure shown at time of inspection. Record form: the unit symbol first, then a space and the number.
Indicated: bar 4.5
